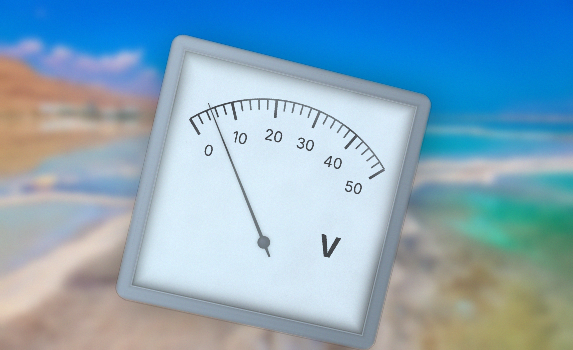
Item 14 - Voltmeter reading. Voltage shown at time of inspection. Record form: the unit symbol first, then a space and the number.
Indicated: V 5
